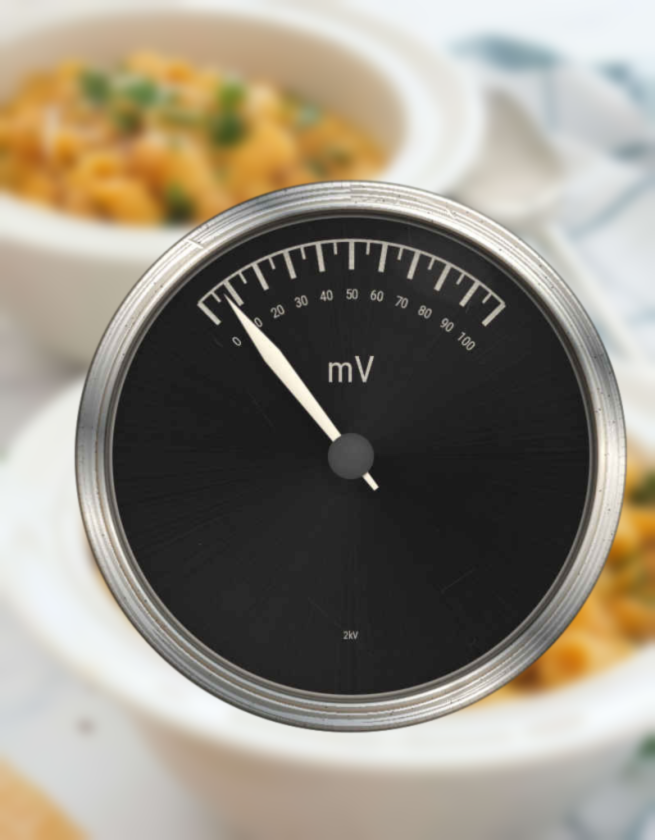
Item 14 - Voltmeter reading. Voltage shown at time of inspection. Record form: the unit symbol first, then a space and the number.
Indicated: mV 7.5
